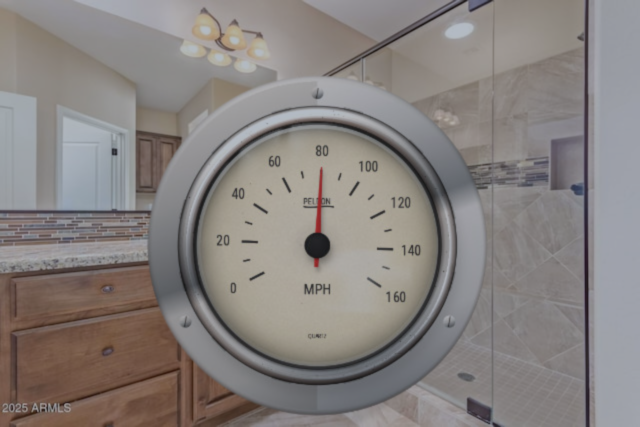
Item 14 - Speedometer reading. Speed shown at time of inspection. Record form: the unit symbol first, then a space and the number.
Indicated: mph 80
